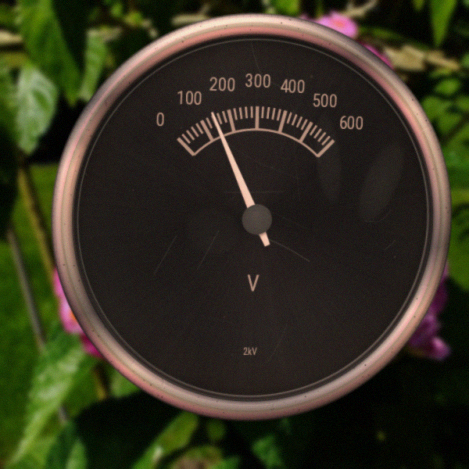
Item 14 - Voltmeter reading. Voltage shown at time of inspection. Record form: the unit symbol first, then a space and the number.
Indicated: V 140
